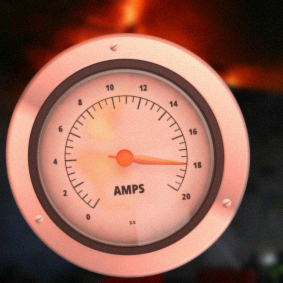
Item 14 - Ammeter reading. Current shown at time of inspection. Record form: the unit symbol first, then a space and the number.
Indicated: A 18
